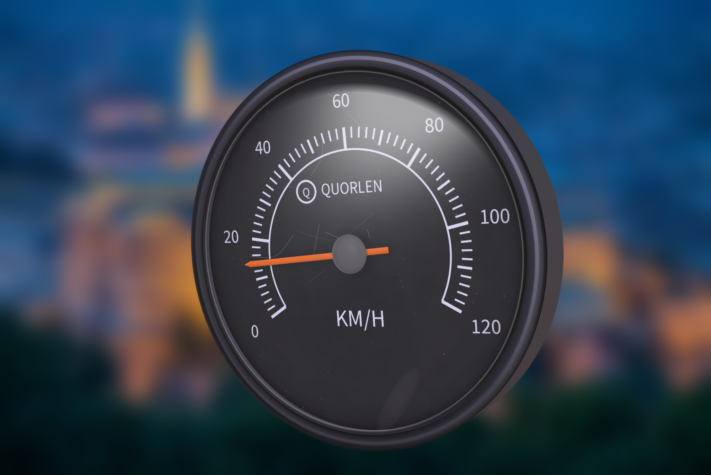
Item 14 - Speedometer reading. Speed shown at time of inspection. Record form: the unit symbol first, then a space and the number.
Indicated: km/h 14
